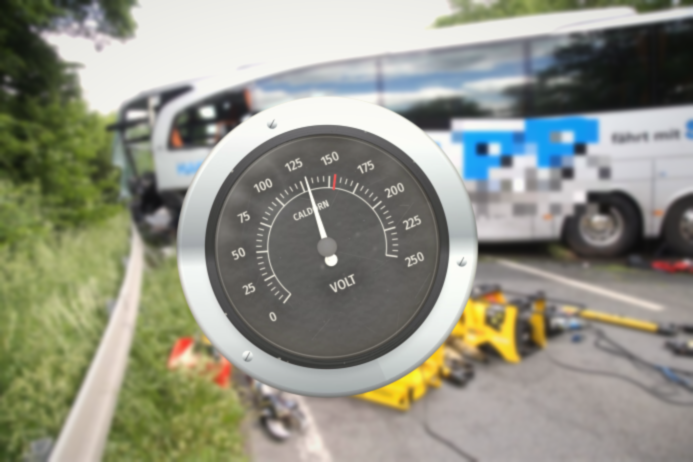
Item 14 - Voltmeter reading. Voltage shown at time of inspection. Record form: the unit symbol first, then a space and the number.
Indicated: V 130
